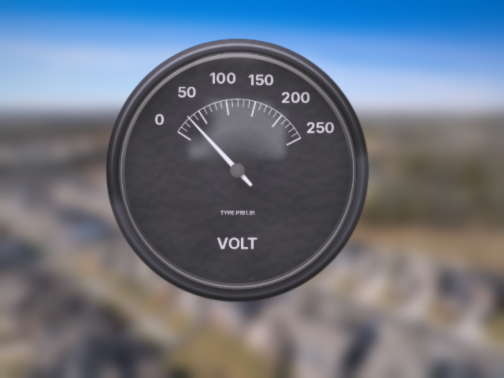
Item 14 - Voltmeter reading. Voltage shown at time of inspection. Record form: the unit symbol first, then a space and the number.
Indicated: V 30
